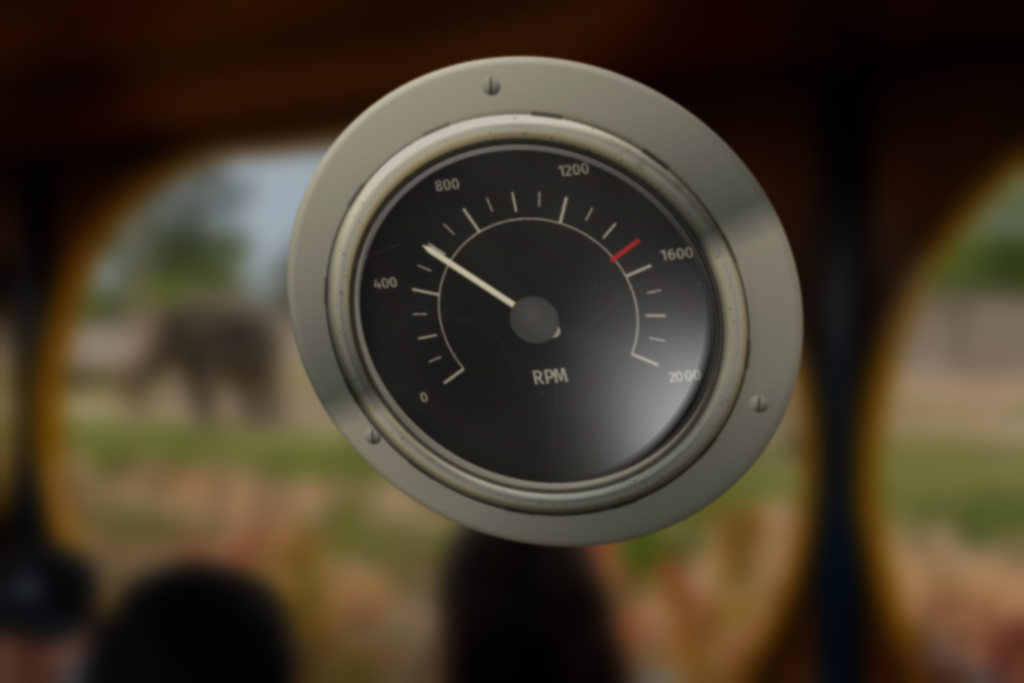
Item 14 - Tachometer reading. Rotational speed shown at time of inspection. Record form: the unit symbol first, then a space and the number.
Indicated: rpm 600
